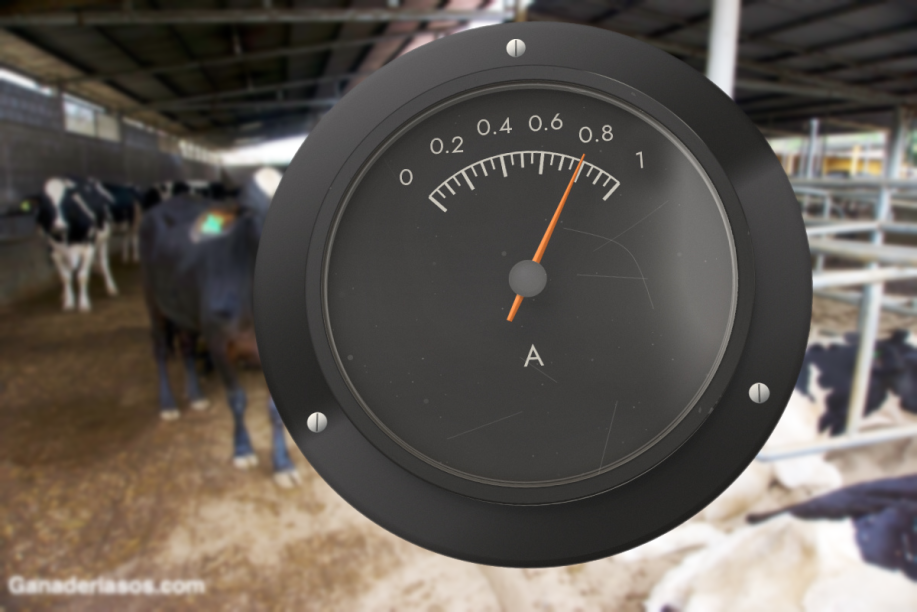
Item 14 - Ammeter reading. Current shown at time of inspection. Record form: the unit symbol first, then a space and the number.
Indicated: A 0.8
